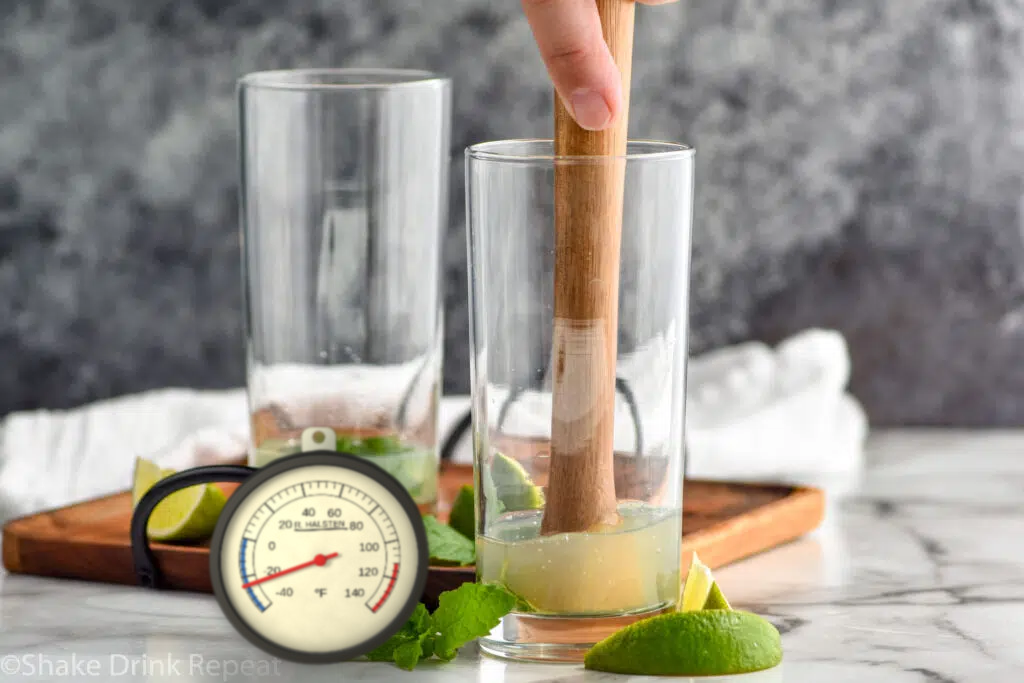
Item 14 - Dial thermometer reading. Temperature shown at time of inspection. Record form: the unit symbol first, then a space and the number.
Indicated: °F -24
